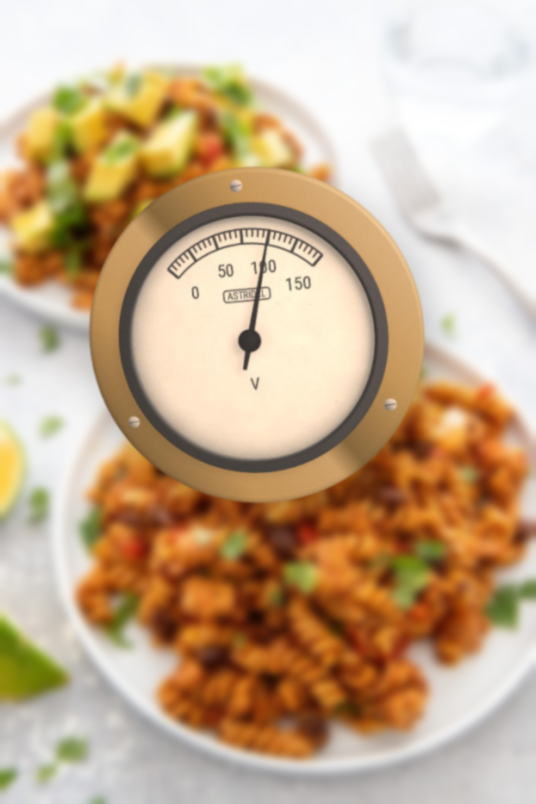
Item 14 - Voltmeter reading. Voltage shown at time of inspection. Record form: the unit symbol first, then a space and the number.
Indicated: V 100
